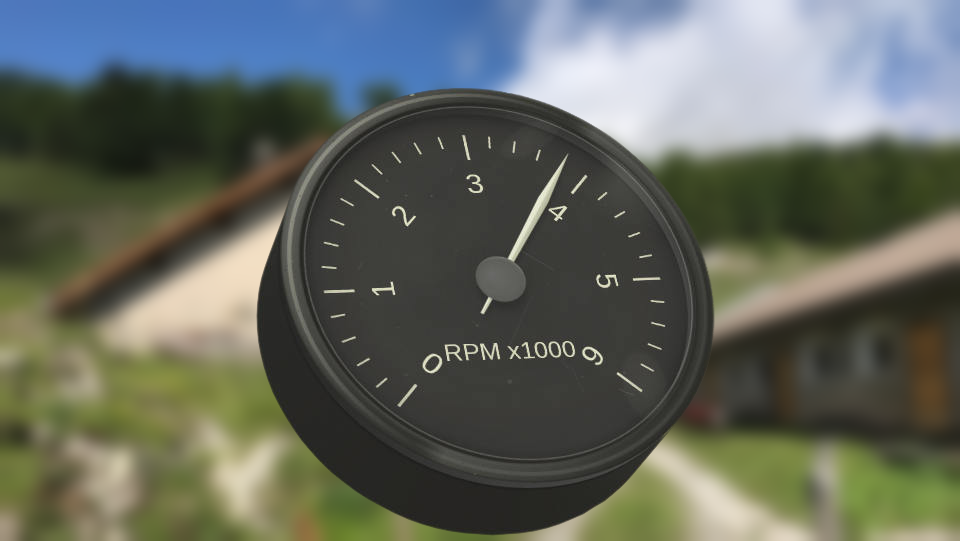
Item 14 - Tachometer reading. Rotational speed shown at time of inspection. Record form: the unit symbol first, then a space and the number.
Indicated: rpm 3800
